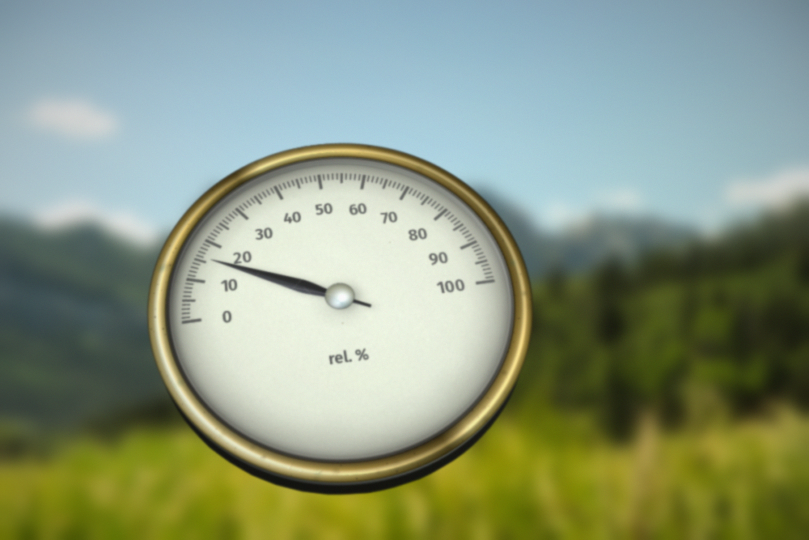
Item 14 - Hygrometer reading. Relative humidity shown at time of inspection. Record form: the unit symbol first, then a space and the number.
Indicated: % 15
